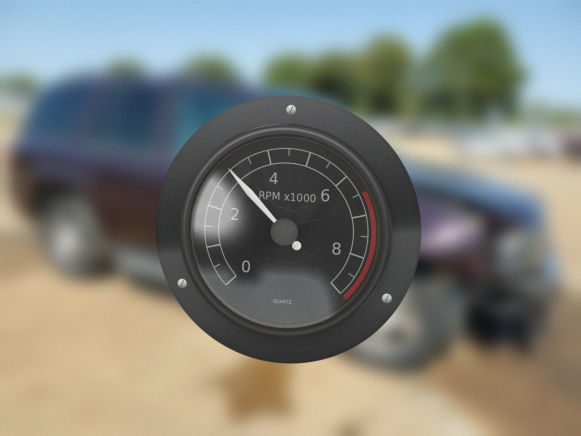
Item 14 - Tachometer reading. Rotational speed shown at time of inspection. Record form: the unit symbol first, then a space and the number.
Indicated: rpm 3000
